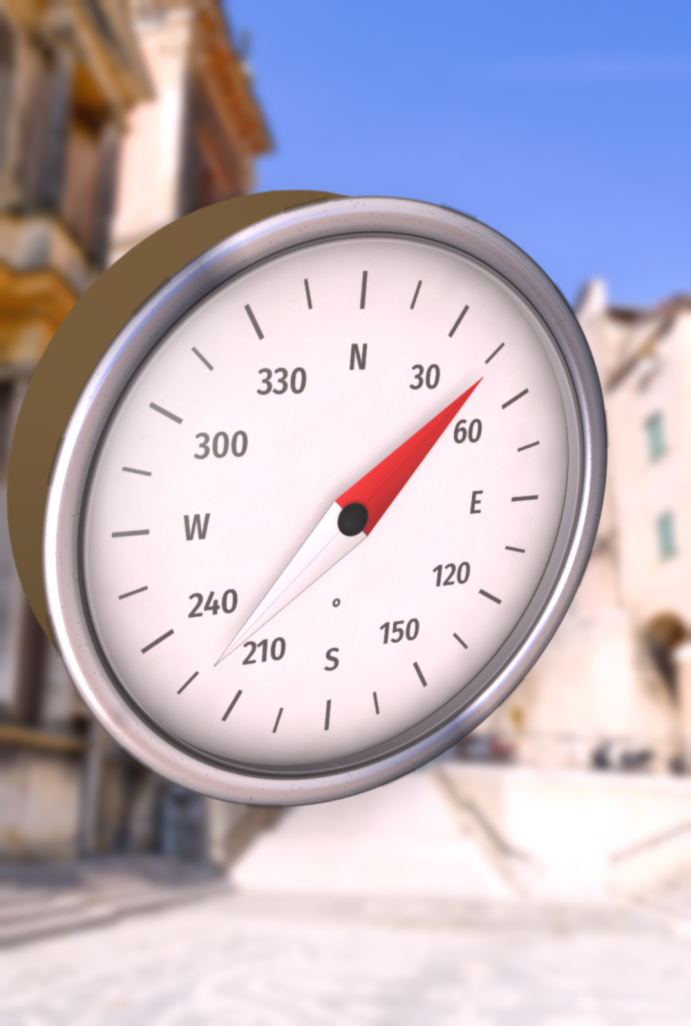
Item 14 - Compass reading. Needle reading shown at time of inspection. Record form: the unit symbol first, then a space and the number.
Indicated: ° 45
